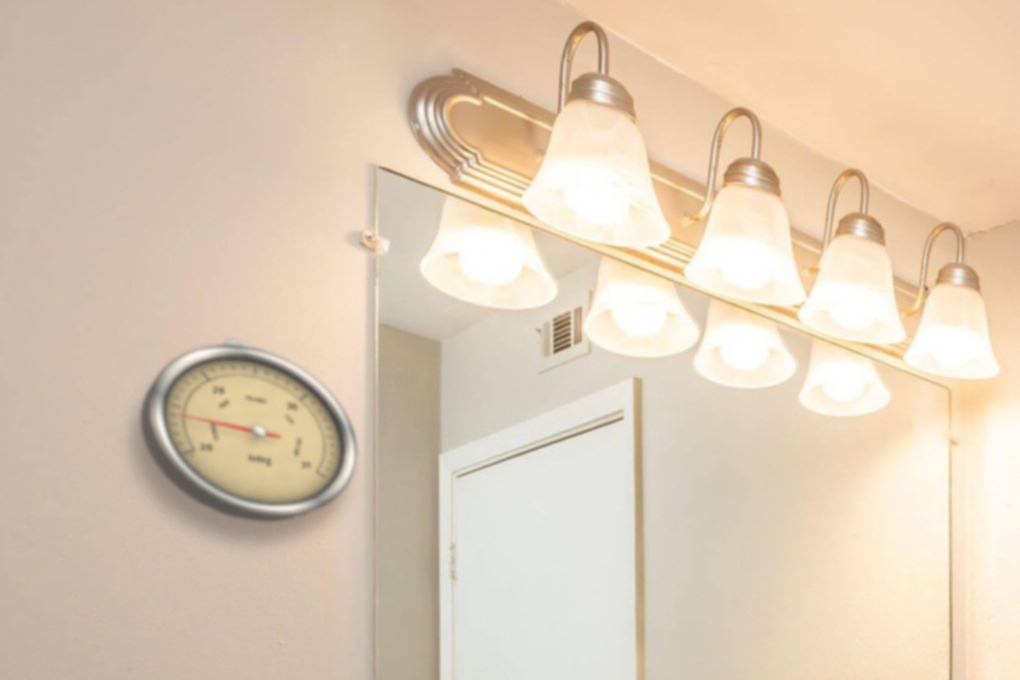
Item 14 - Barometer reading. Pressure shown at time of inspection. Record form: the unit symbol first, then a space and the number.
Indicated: inHg 28.4
